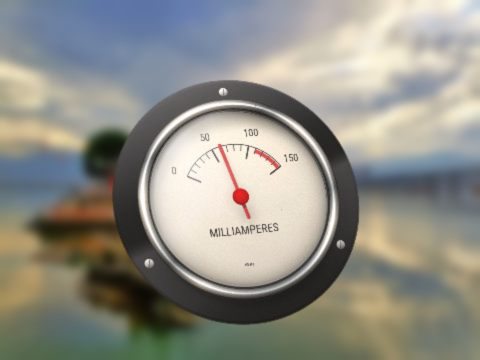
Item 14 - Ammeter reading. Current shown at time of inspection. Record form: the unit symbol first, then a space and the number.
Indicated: mA 60
